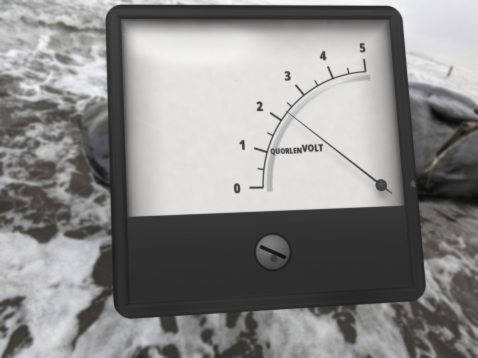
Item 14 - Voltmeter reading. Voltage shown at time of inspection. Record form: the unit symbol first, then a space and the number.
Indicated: V 2.25
